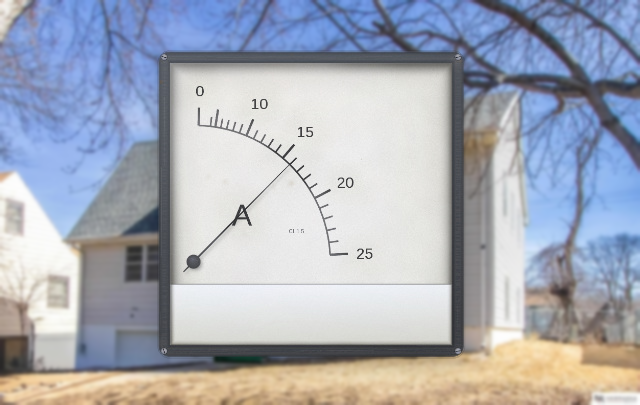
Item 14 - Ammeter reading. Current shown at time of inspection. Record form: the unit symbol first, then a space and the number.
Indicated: A 16
